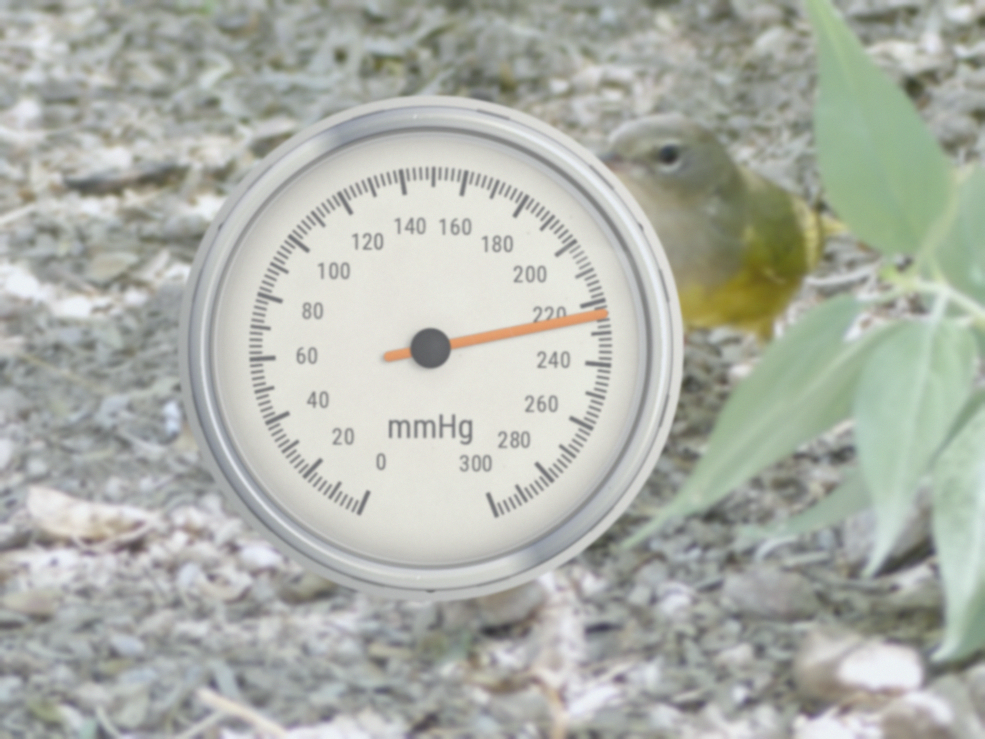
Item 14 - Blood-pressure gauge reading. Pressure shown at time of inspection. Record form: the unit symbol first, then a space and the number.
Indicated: mmHg 224
